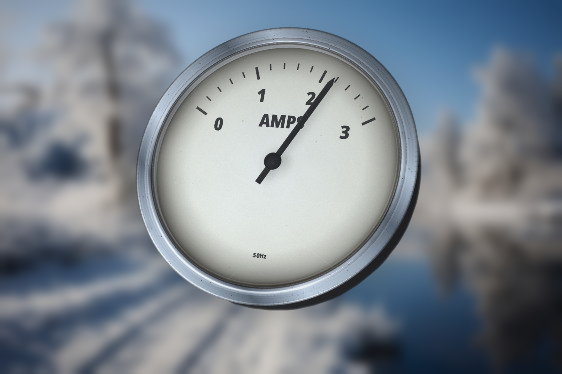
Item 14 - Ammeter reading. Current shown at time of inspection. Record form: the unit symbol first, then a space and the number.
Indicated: A 2.2
